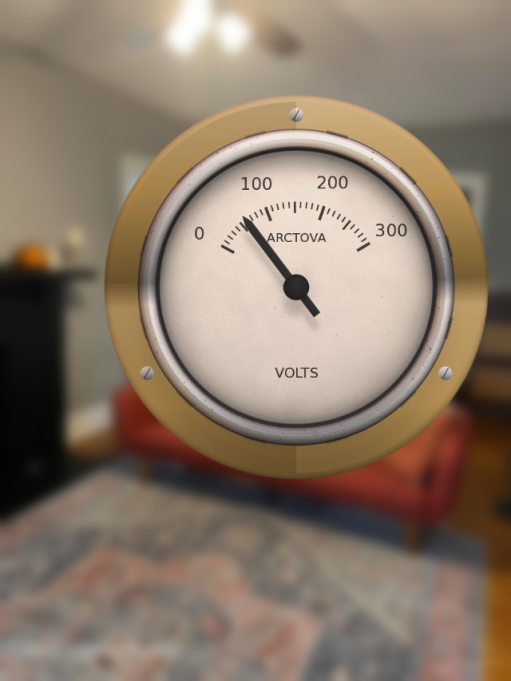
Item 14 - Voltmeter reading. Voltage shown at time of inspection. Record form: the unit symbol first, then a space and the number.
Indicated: V 60
